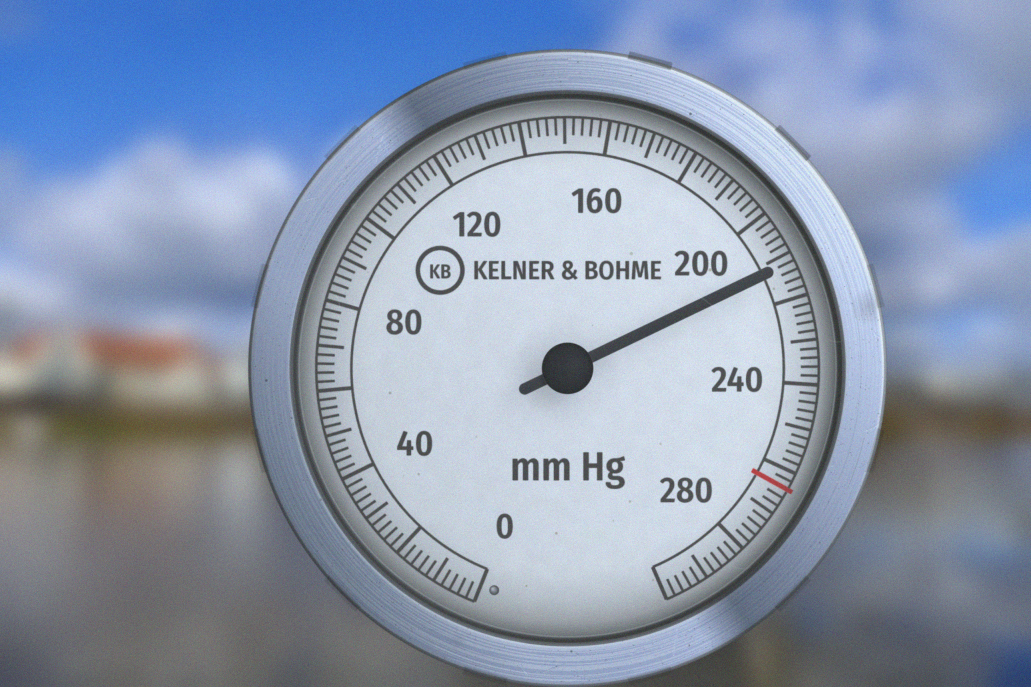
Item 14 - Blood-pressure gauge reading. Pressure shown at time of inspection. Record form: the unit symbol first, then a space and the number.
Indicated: mmHg 212
